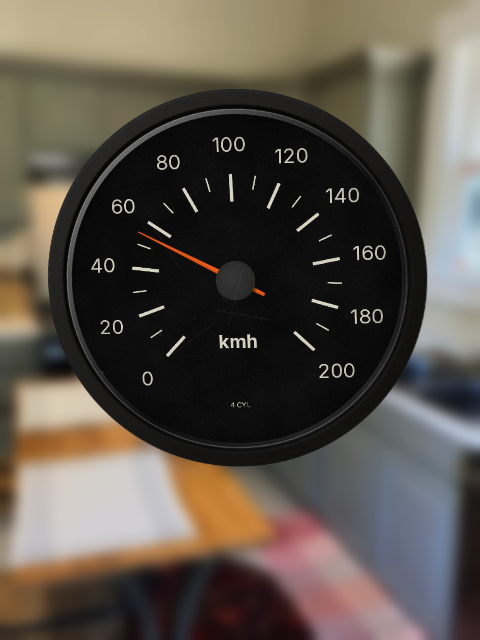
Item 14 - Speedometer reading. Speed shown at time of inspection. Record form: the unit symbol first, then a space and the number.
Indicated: km/h 55
